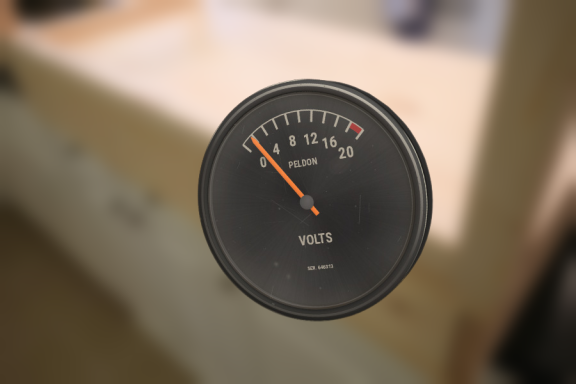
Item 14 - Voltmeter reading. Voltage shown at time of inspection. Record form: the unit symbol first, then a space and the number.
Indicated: V 2
